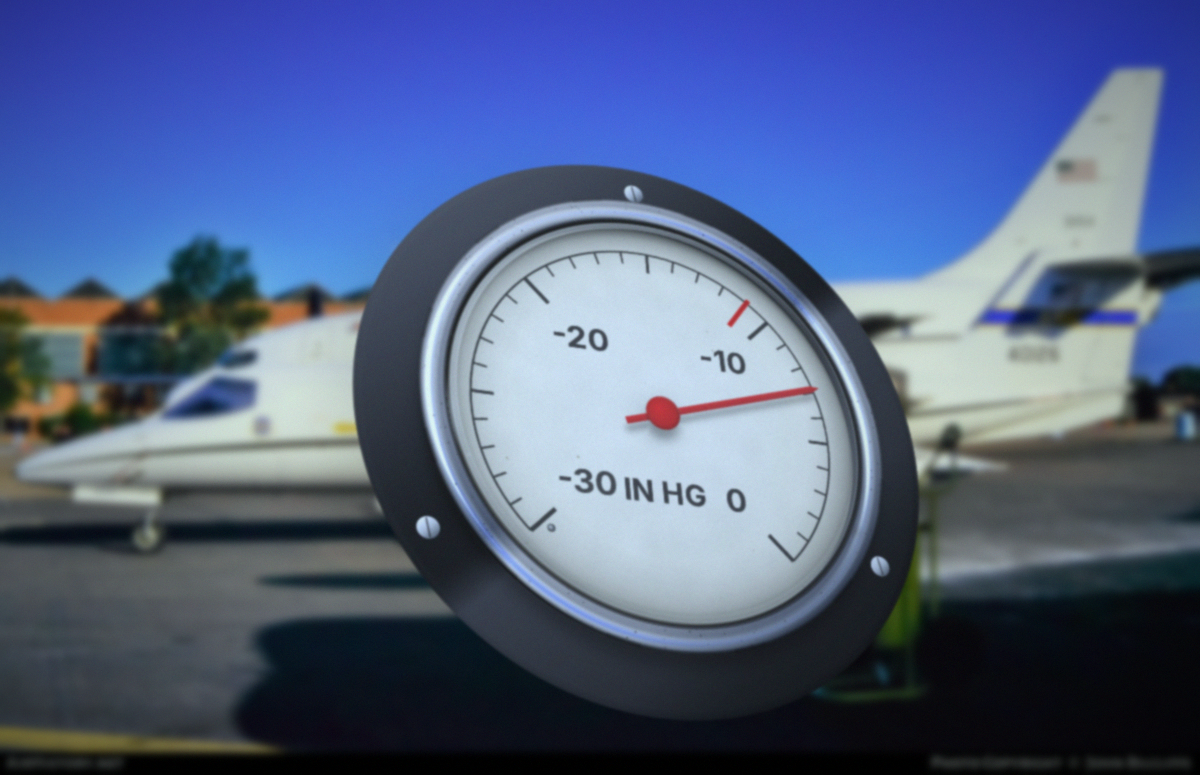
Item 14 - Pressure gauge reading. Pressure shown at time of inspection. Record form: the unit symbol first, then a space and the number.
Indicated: inHg -7
